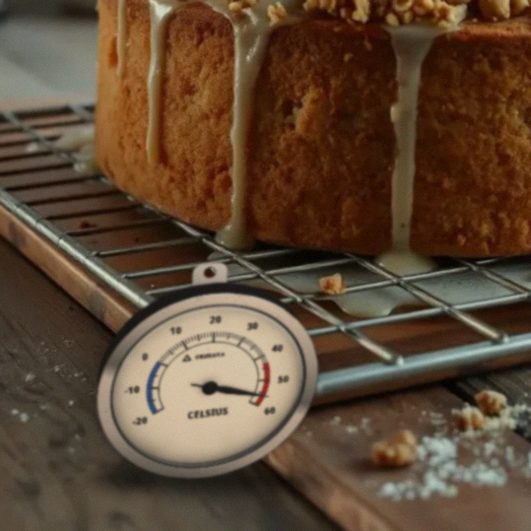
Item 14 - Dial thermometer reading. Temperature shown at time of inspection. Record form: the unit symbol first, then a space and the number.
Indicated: °C 55
